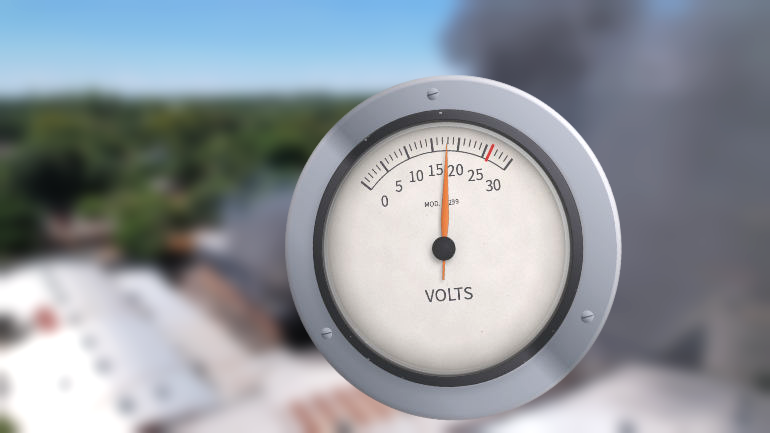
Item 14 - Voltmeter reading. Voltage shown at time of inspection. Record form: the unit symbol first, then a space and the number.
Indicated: V 18
